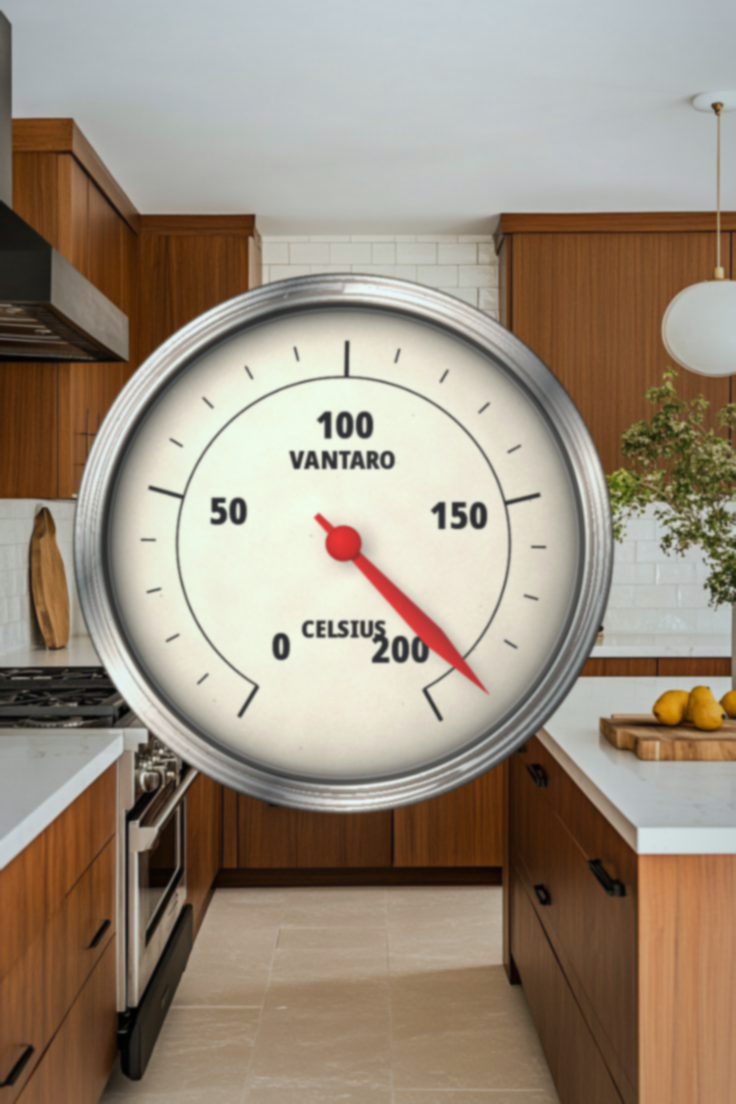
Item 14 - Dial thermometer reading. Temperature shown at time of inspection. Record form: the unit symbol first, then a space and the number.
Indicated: °C 190
